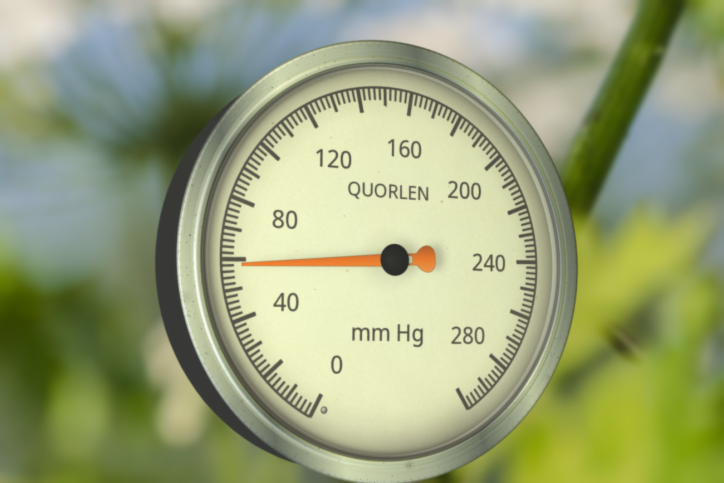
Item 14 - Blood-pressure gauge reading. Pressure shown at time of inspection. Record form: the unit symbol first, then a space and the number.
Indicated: mmHg 58
